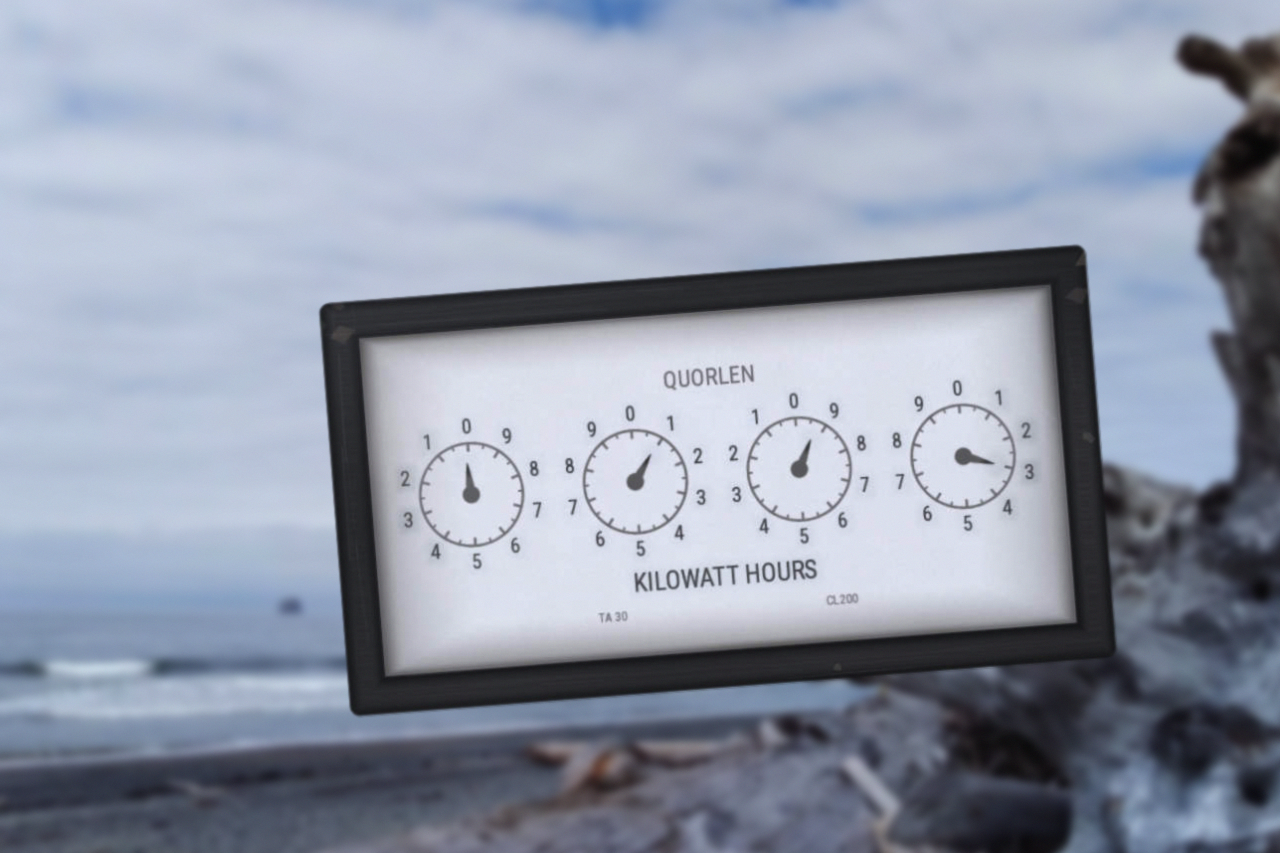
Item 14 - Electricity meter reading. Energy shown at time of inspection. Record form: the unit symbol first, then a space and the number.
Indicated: kWh 93
